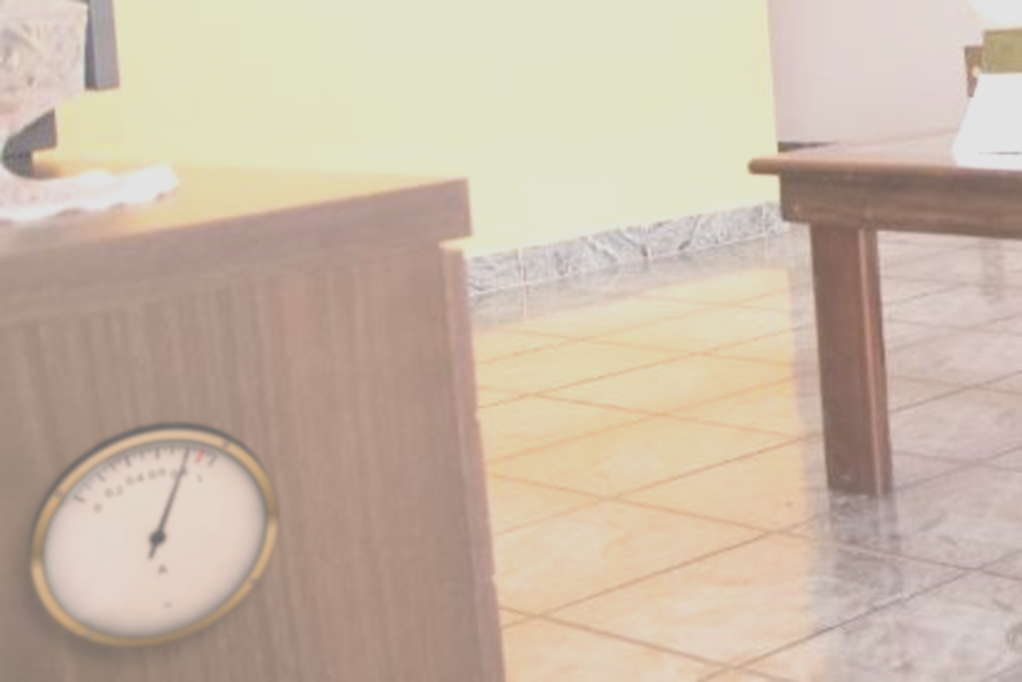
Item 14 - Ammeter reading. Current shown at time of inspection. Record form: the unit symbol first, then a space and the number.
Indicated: A 0.8
